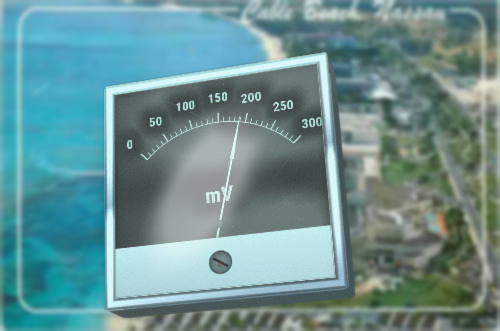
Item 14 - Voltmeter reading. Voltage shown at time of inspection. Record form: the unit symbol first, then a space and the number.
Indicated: mV 190
